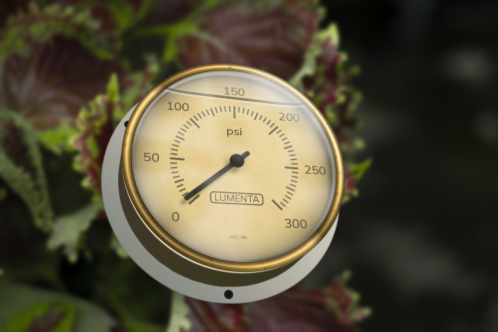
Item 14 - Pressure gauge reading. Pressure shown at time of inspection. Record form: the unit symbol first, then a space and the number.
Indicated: psi 5
